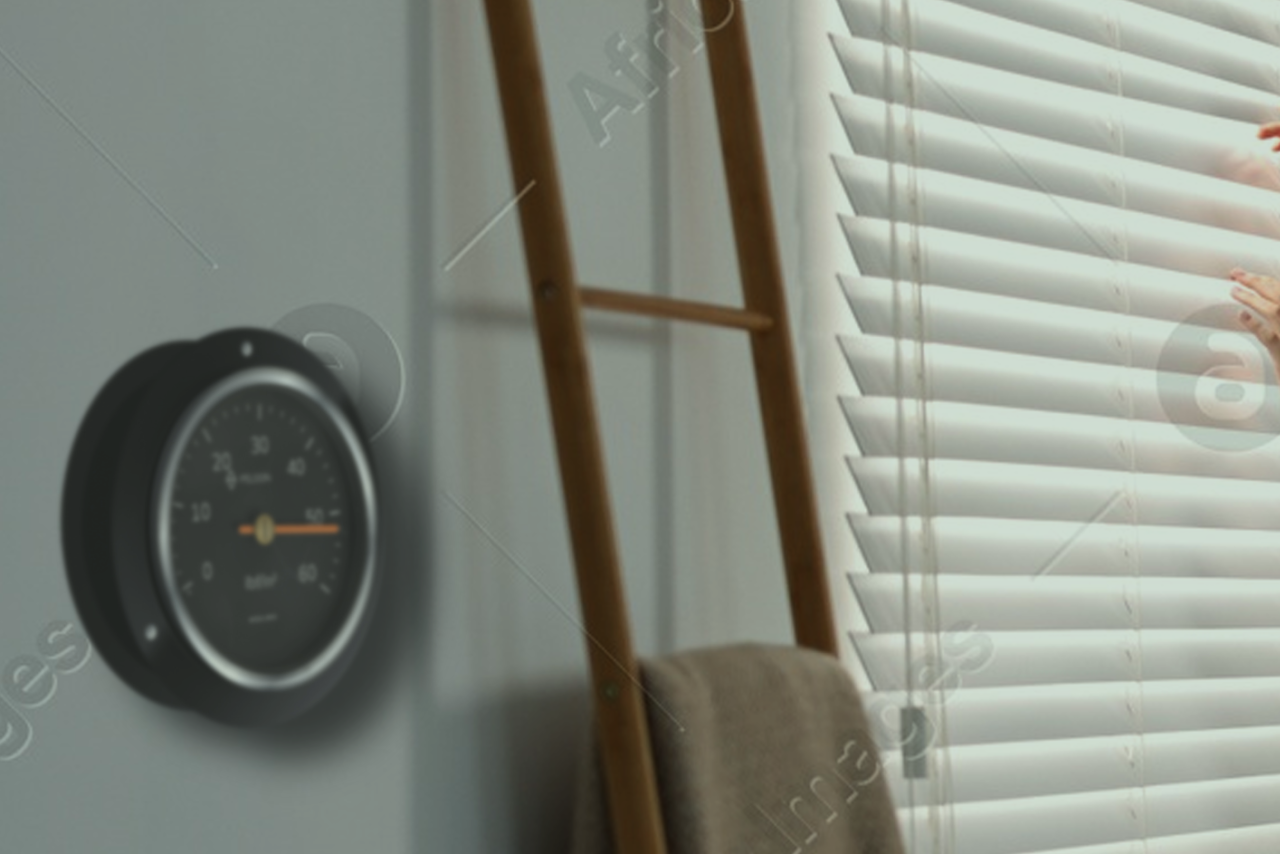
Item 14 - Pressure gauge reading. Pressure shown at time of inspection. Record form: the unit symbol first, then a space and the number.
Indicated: psi 52
